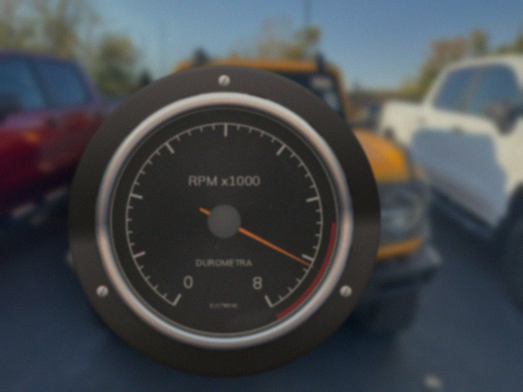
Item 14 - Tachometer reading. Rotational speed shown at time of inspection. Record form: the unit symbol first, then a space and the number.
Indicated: rpm 7100
